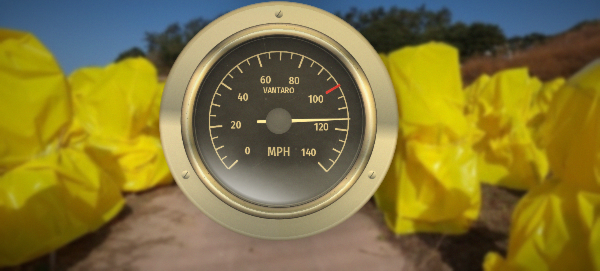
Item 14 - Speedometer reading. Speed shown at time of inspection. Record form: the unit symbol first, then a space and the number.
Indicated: mph 115
